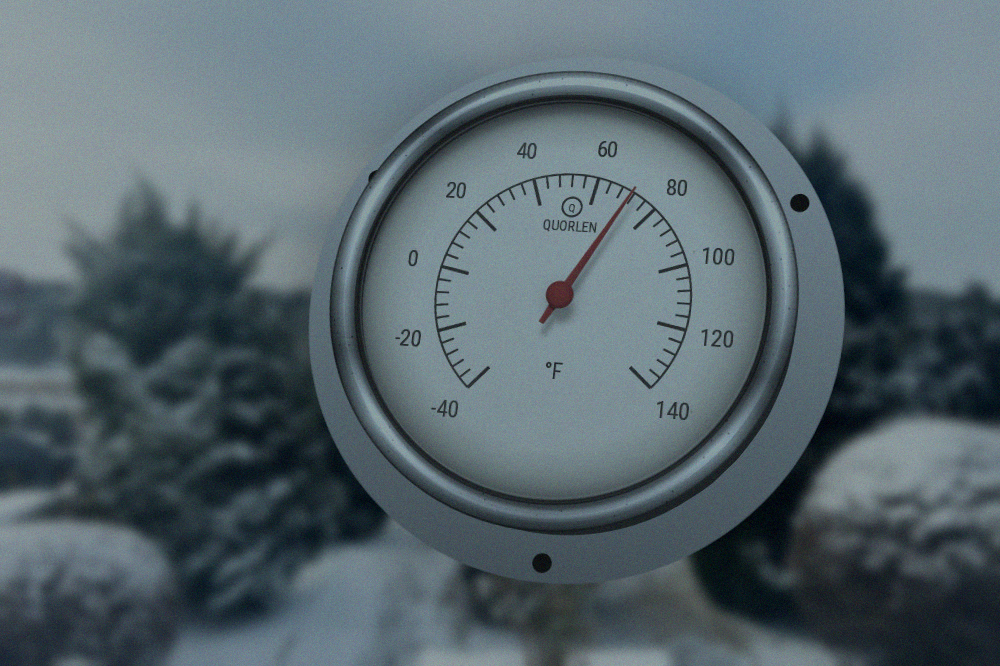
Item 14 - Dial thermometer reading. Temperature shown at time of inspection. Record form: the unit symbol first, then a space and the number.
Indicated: °F 72
